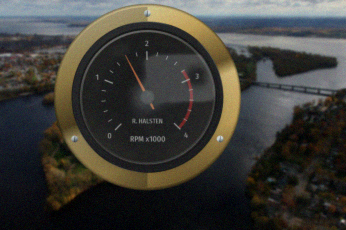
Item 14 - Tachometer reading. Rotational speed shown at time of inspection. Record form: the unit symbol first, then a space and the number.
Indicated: rpm 1600
